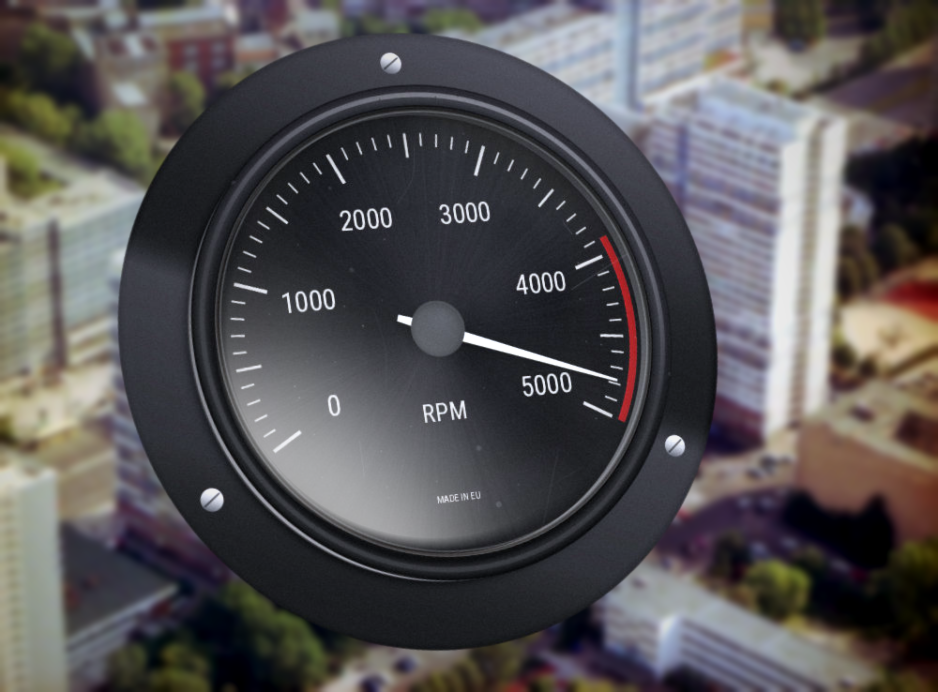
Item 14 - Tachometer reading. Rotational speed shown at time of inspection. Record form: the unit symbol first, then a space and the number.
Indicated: rpm 4800
